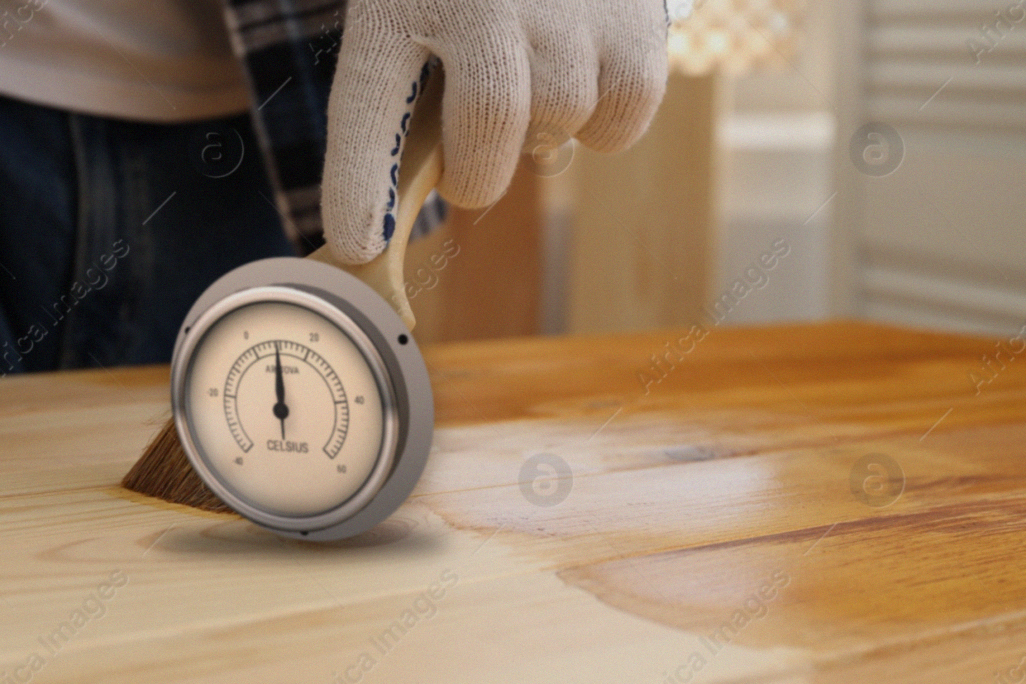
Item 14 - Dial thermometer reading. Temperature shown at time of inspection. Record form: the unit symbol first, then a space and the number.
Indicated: °C 10
